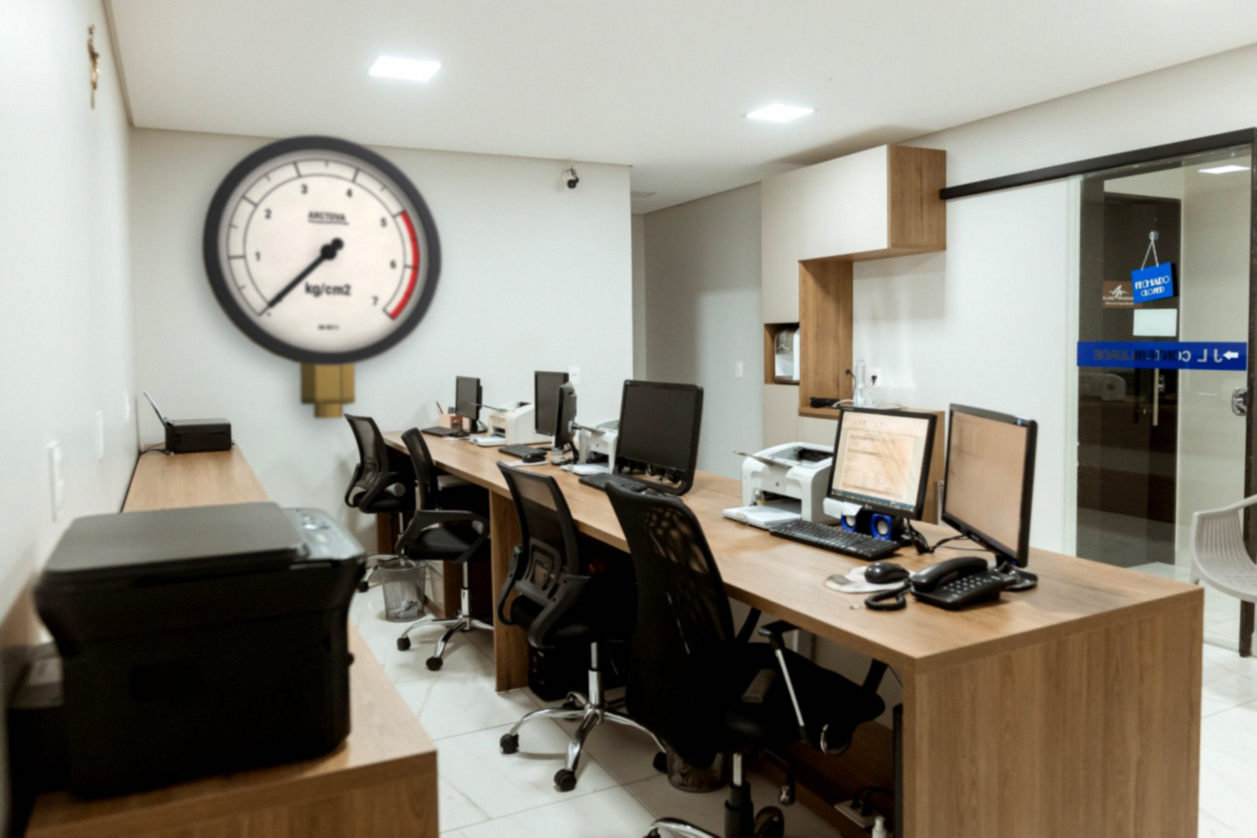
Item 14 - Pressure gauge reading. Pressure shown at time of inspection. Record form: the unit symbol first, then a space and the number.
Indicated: kg/cm² 0
